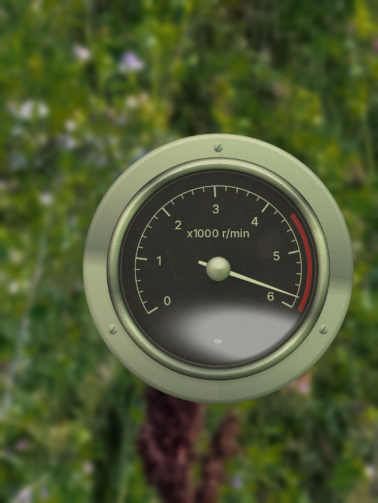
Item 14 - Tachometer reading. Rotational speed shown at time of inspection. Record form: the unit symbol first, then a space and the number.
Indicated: rpm 5800
